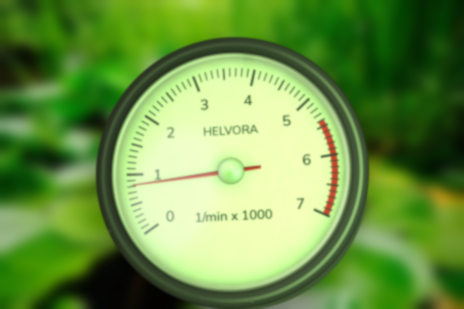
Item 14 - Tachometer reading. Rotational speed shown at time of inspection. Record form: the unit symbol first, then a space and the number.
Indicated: rpm 800
